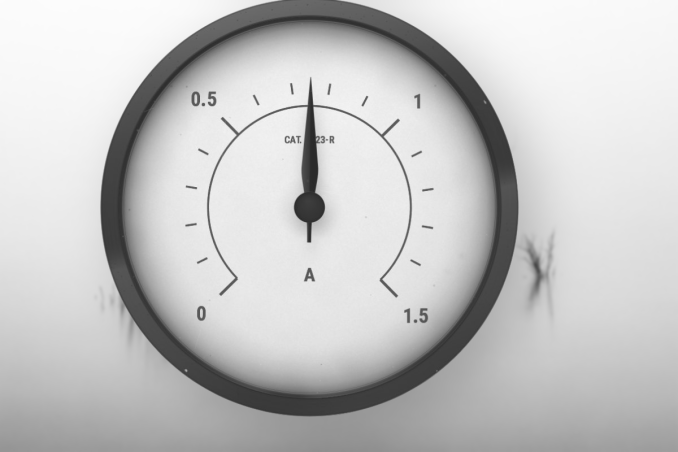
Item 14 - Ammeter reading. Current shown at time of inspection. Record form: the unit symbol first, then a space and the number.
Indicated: A 0.75
